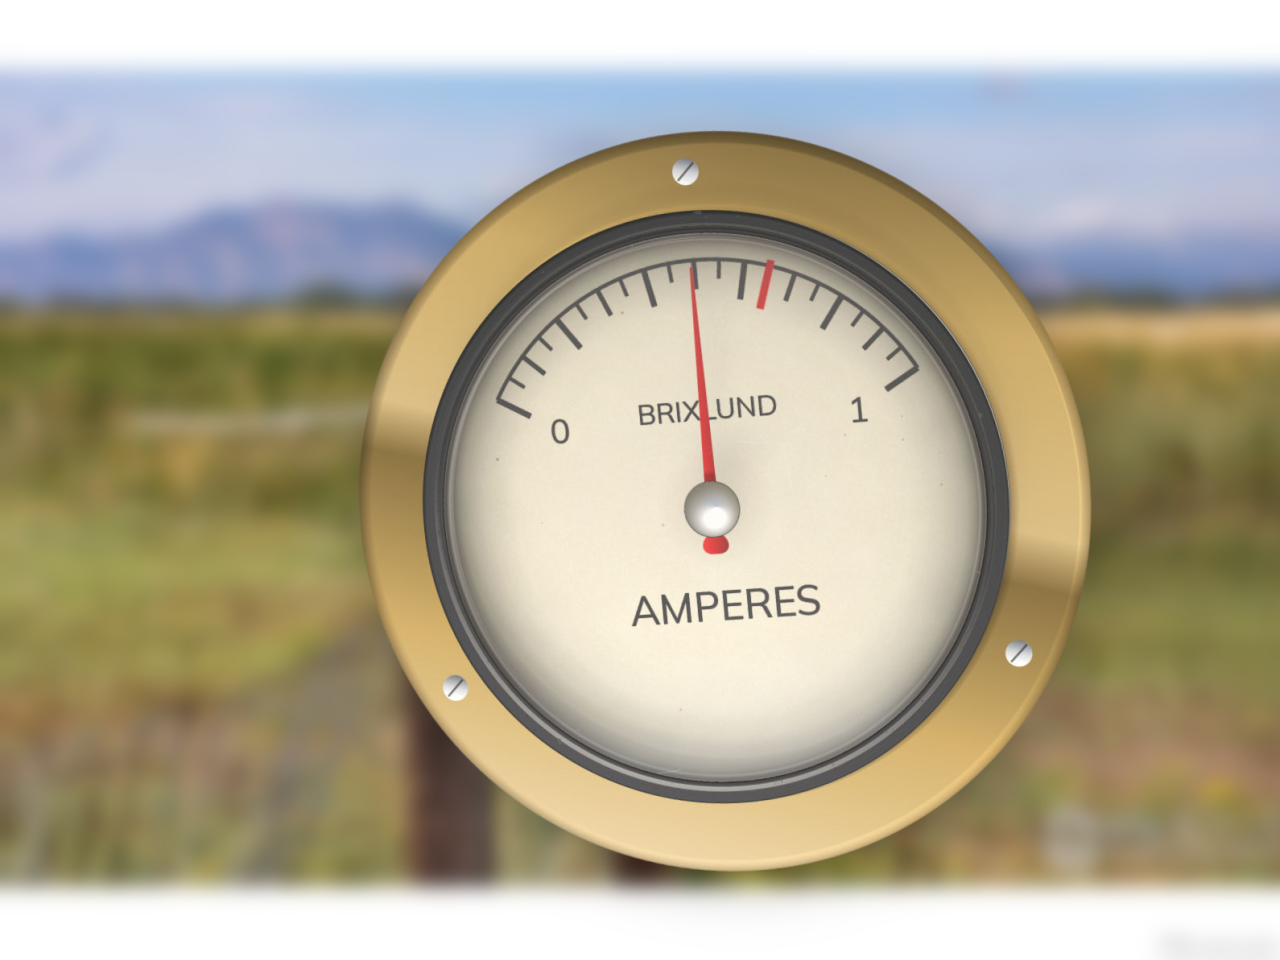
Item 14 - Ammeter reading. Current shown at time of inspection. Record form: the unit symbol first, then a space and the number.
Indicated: A 0.5
